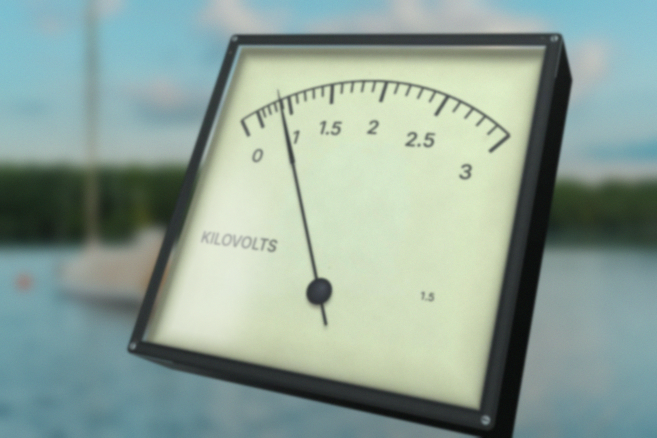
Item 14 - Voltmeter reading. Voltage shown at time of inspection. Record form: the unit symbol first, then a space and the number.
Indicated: kV 0.9
